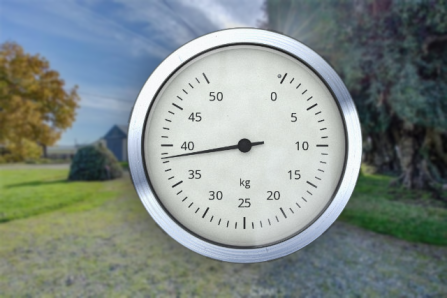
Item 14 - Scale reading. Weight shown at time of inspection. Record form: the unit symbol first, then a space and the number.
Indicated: kg 38.5
